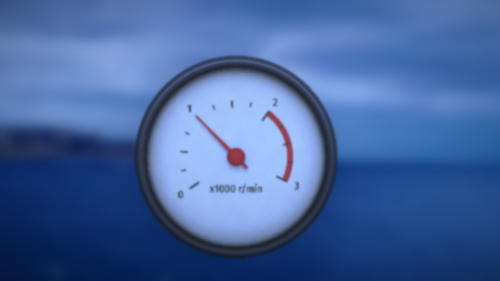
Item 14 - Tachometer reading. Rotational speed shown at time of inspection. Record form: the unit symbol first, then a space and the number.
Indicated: rpm 1000
